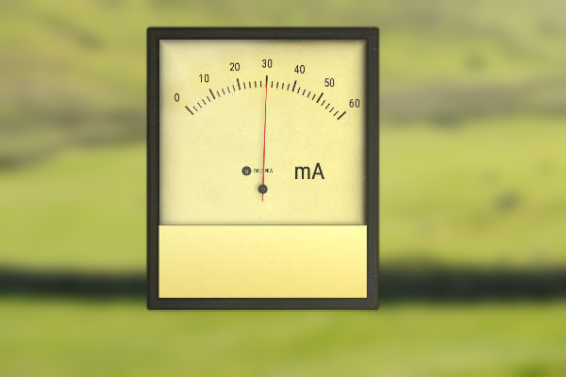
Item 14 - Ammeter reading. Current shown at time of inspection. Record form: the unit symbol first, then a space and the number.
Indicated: mA 30
